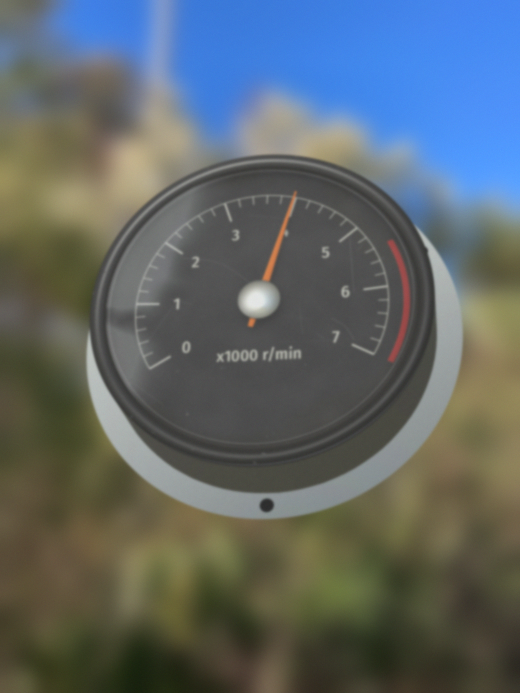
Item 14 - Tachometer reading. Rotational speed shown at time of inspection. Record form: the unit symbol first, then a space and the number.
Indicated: rpm 4000
